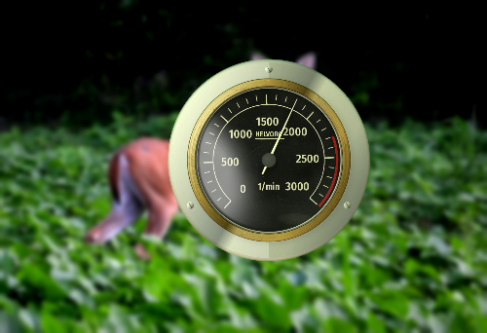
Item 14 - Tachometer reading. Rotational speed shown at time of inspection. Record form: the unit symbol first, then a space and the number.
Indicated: rpm 1800
